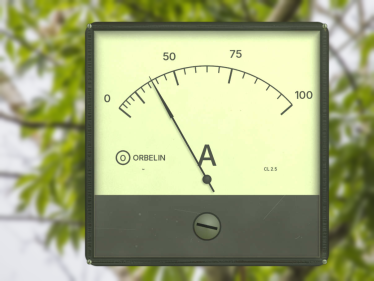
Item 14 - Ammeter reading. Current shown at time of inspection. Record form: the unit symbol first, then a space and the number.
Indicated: A 37.5
